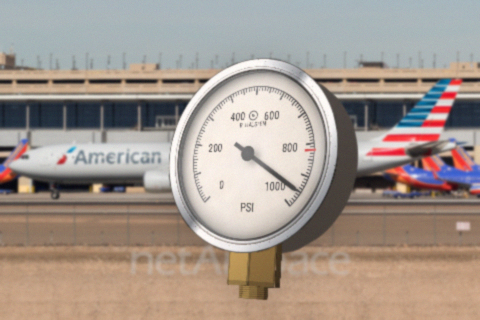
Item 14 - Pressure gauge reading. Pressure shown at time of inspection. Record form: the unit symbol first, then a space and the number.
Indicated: psi 950
